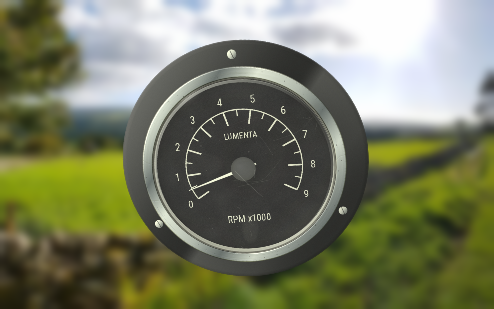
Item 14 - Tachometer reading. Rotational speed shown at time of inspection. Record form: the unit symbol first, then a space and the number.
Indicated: rpm 500
